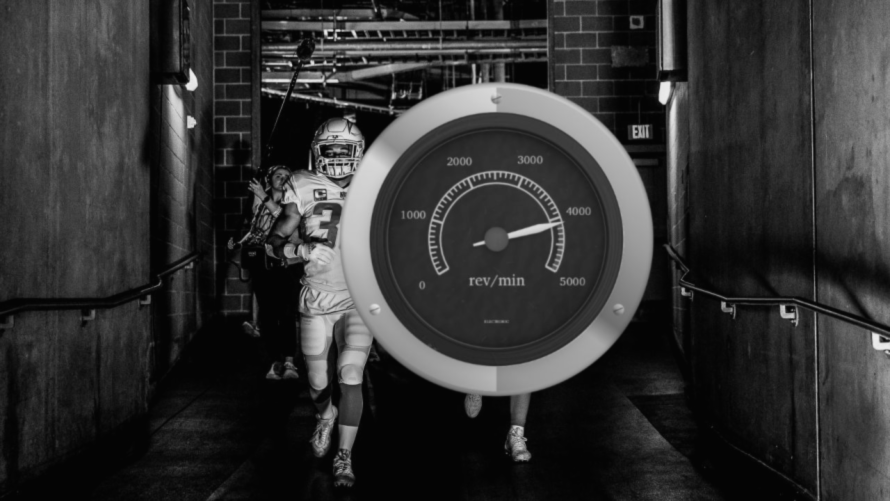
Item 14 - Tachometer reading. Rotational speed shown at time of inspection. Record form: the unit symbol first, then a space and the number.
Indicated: rpm 4100
